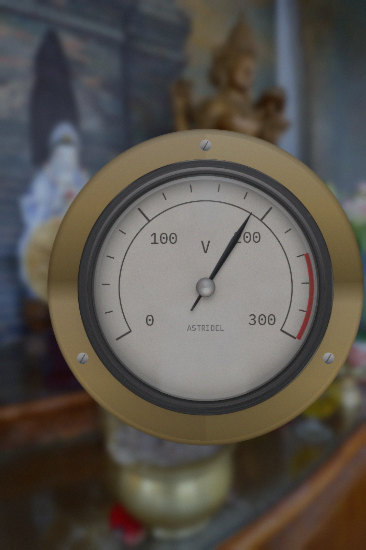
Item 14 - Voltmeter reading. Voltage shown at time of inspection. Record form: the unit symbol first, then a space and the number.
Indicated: V 190
